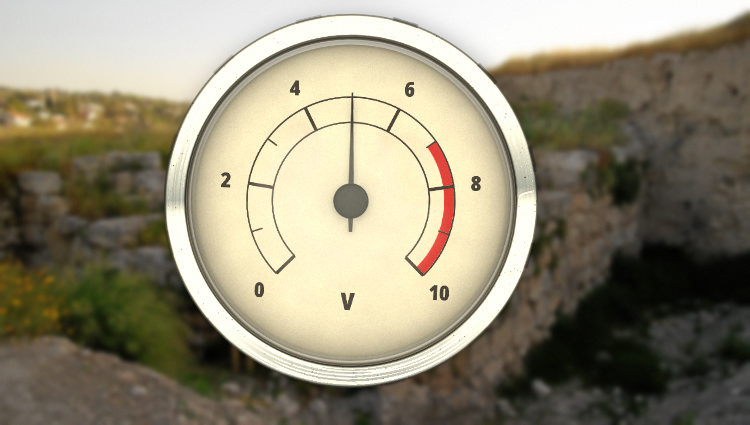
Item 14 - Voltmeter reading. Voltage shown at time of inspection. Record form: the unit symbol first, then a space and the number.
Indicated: V 5
